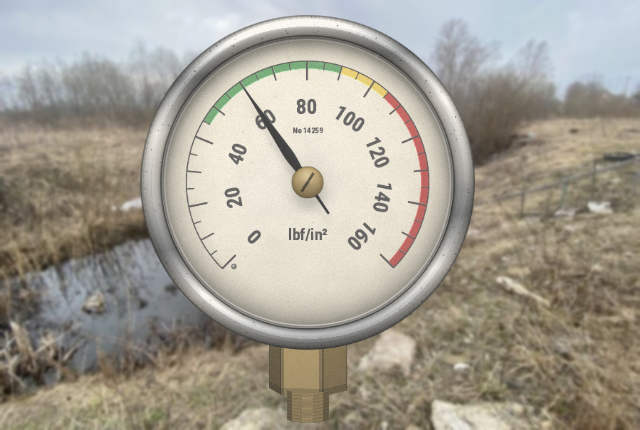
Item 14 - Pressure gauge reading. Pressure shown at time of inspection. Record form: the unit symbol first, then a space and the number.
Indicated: psi 60
